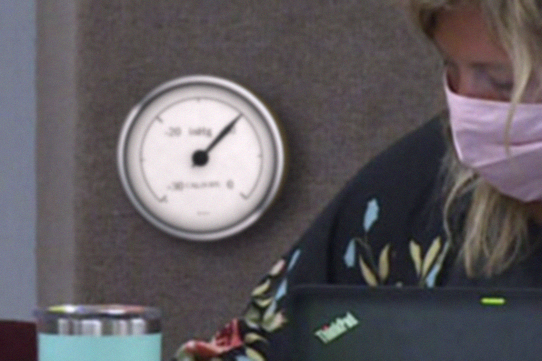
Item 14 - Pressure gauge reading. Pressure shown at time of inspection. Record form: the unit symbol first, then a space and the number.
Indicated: inHg -10
